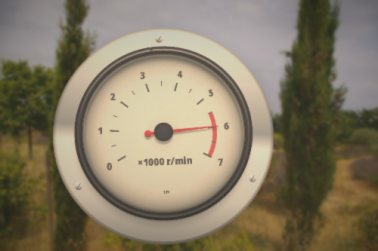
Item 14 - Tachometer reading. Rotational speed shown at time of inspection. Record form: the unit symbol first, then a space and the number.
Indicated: rpm 6000
